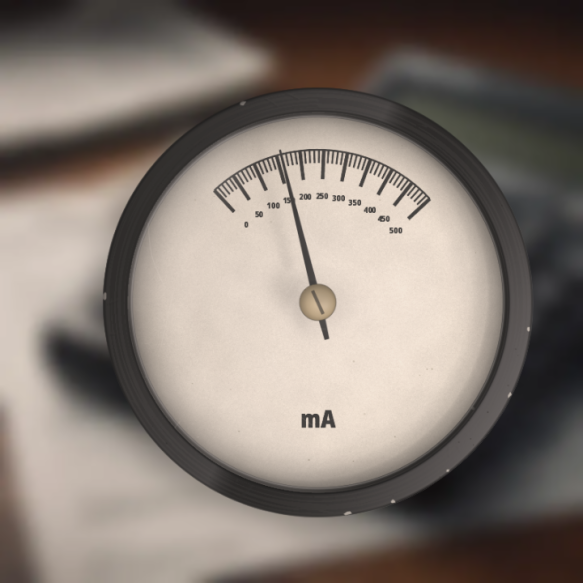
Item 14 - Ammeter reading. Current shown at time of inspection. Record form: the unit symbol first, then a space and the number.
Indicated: mA 160
